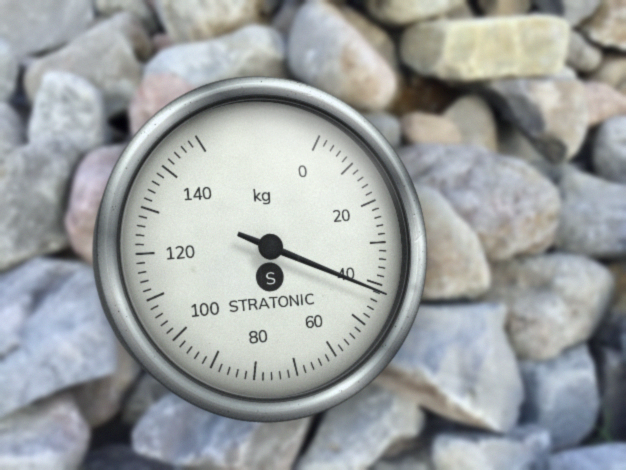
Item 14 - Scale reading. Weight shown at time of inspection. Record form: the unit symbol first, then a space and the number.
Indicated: kg 42
